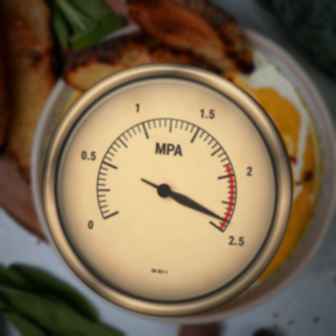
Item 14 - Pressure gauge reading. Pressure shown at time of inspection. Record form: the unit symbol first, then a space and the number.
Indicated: MPa 2.4
